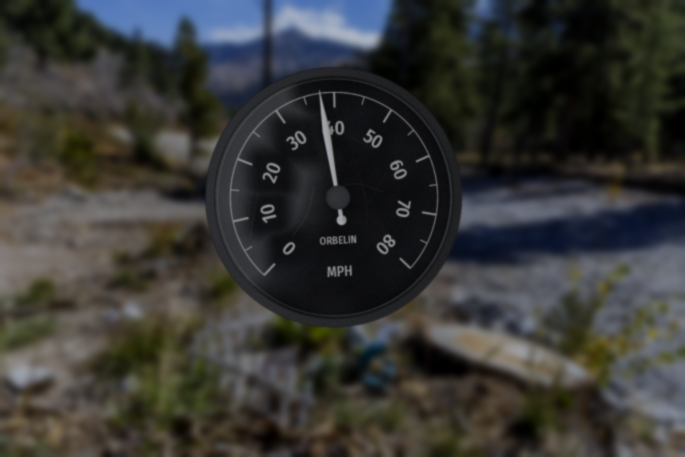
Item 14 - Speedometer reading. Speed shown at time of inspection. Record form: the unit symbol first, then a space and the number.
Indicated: mph 37.5
